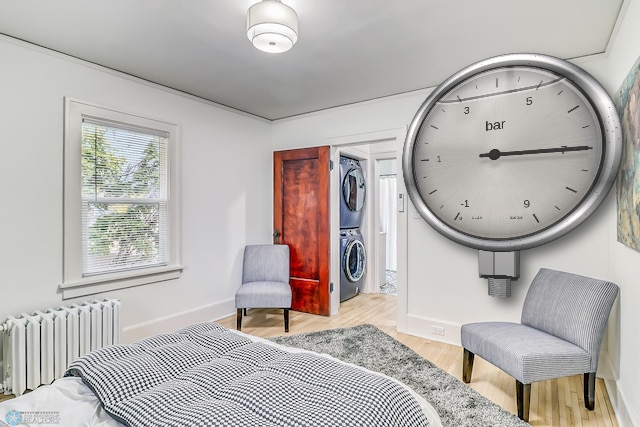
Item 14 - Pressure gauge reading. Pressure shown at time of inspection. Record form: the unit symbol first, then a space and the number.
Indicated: bar 7
